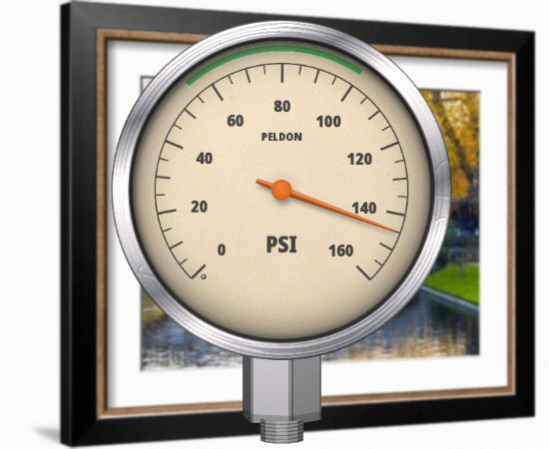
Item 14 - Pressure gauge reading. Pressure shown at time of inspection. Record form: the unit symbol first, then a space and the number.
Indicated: psi 145
